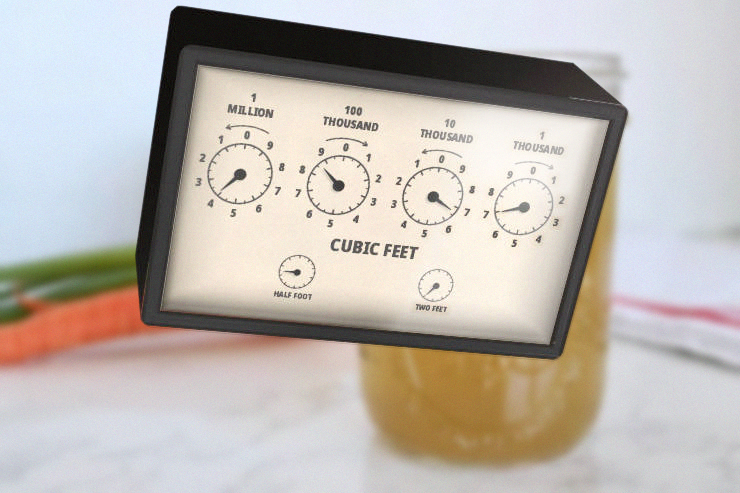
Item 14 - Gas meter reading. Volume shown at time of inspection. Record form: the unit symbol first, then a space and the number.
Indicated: ft³ 386700
